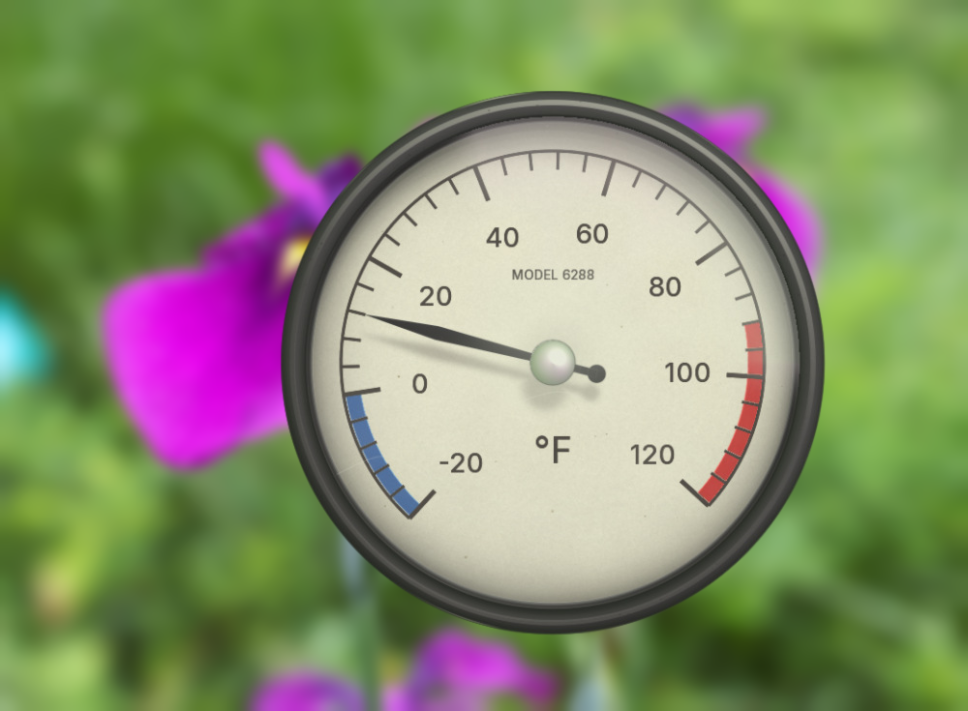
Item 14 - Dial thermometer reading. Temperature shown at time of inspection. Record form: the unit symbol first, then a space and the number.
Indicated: °F 12
